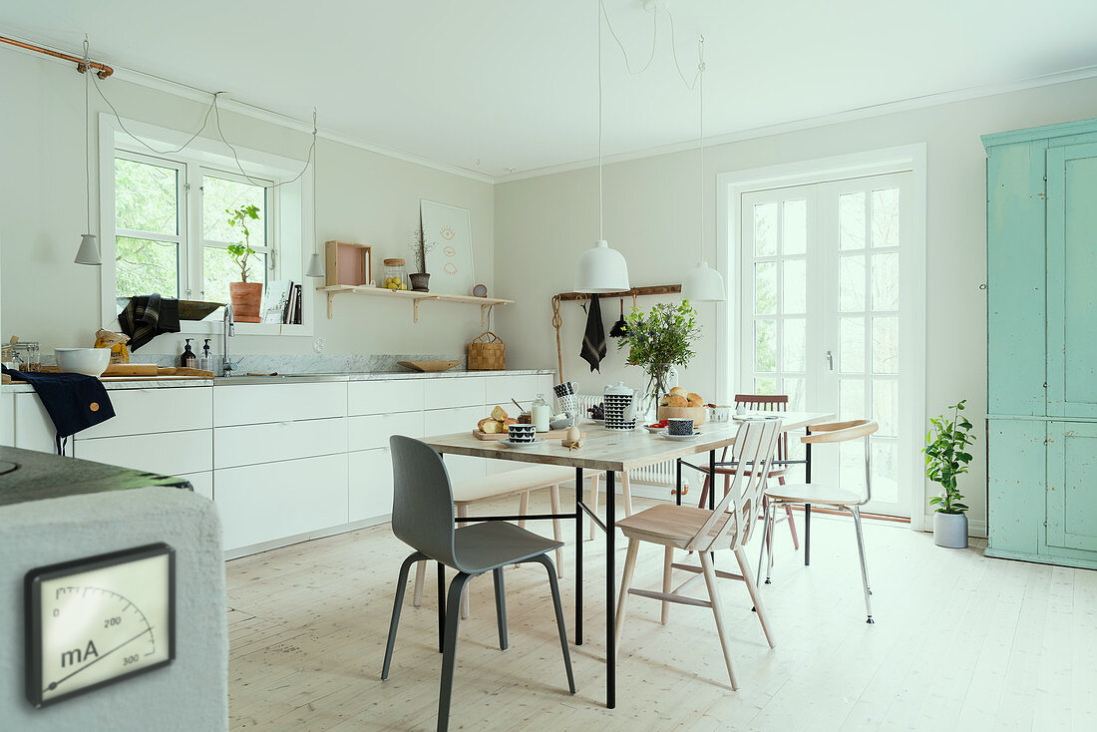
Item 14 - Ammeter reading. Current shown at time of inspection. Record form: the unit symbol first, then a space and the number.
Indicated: mA 260
